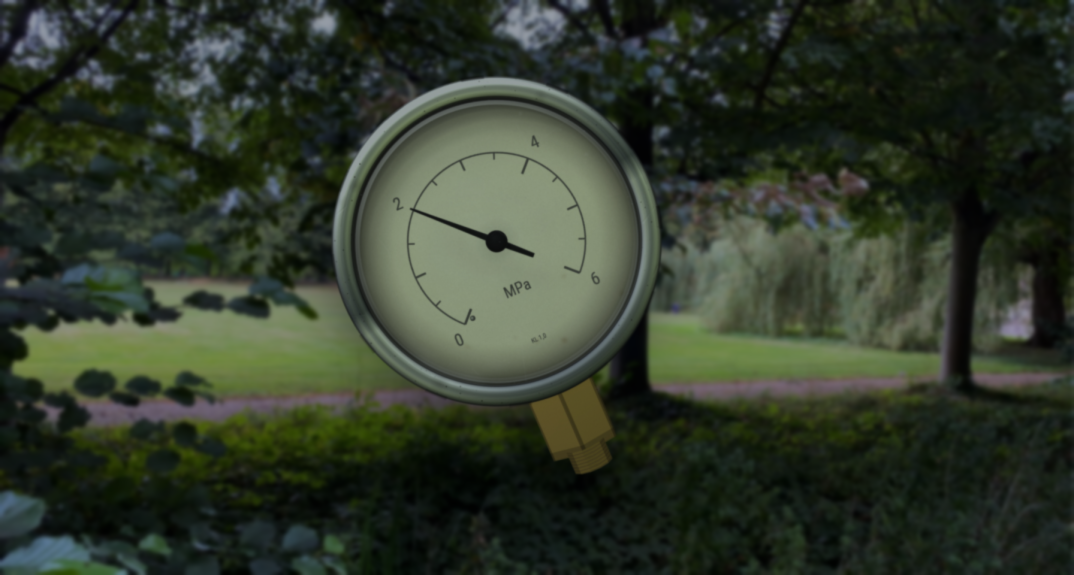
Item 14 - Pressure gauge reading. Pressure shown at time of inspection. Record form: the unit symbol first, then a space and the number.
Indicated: MPa 2
